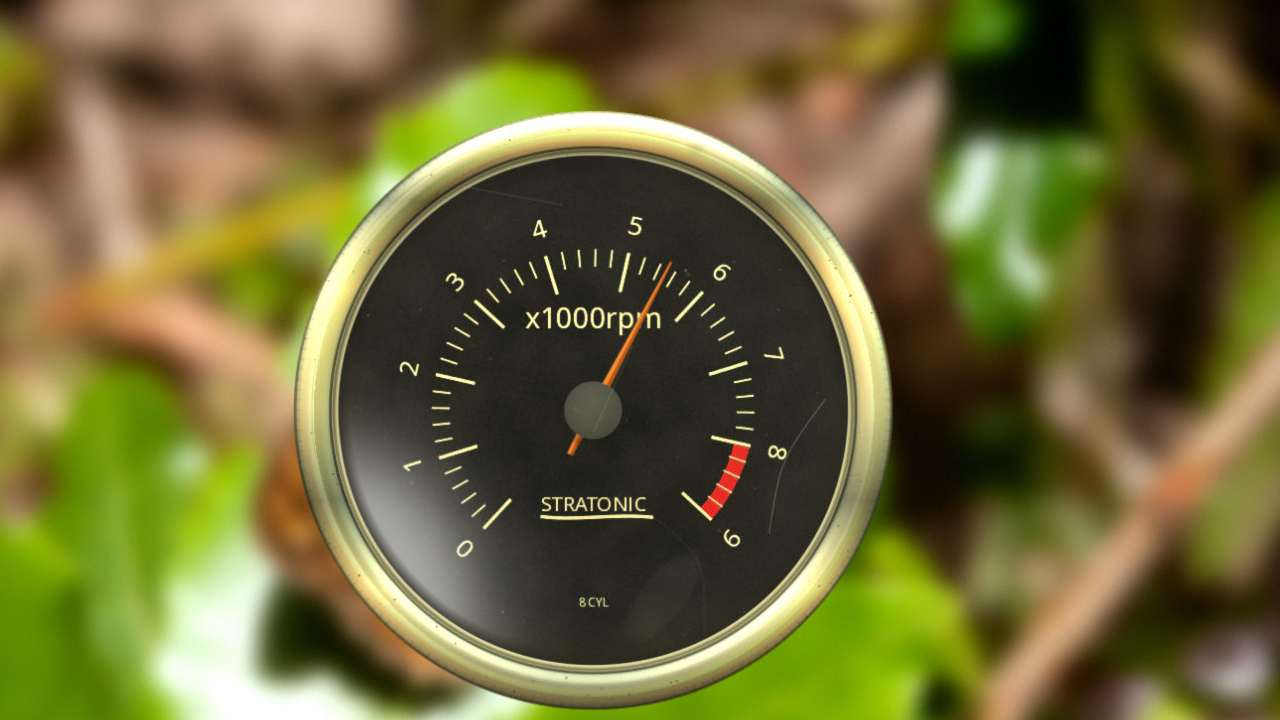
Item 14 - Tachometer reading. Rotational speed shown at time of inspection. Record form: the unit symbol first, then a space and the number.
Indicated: rpm 5500
